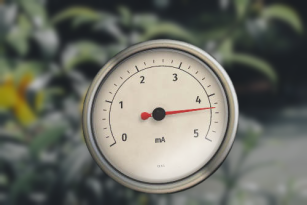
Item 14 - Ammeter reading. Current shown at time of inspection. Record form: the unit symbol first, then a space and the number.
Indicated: mA 4.3
